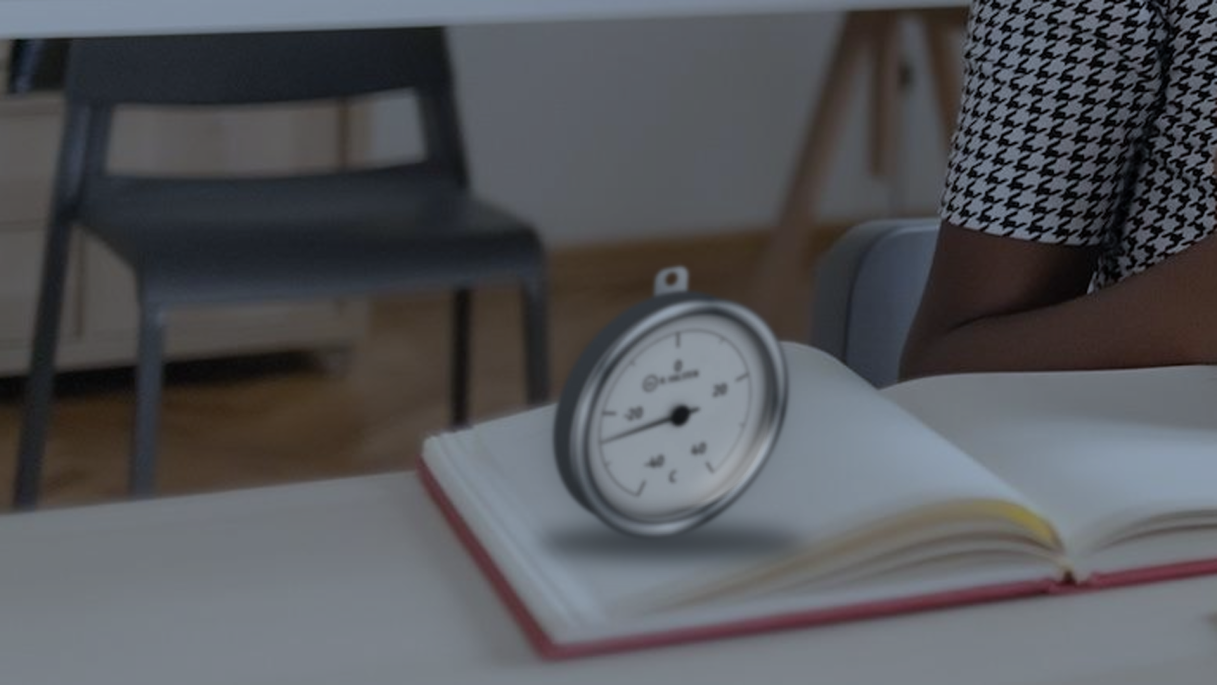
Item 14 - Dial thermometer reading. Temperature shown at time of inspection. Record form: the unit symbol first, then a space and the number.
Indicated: °C -25
